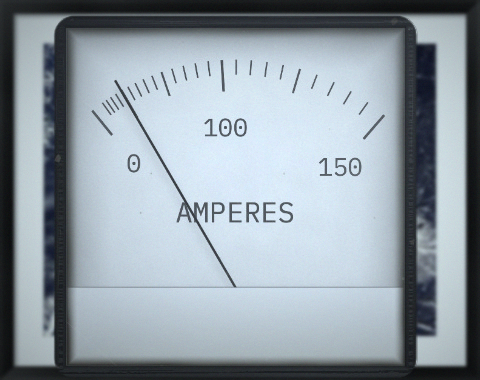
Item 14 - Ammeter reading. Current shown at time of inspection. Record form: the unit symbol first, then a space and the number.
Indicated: A 50
